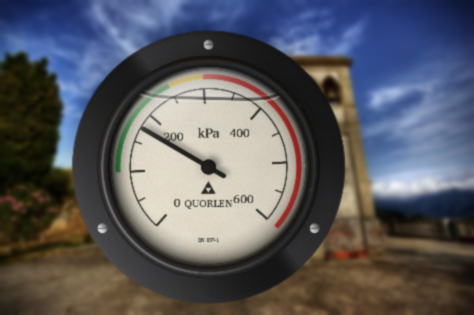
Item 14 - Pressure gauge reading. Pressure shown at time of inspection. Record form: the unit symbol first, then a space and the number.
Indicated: kPa 175
